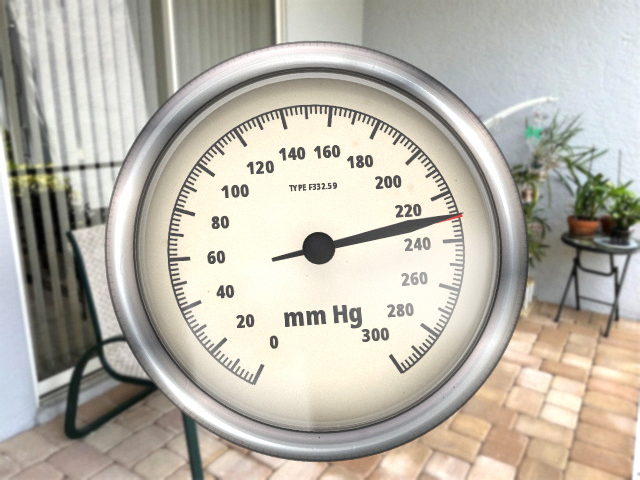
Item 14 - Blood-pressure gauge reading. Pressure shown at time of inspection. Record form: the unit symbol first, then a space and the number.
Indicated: mmHg 230
